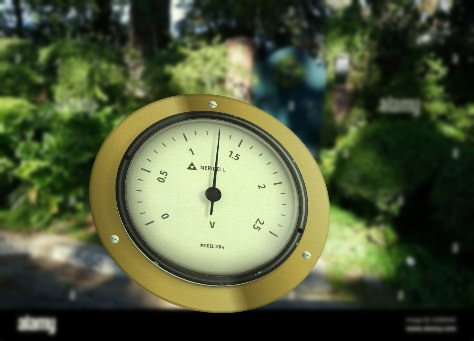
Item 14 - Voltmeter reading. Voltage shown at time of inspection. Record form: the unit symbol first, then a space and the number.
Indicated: V 1.3
